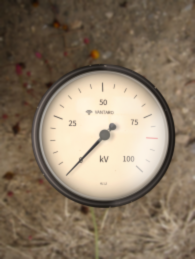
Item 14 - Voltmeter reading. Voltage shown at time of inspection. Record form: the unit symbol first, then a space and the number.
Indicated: kV 0
